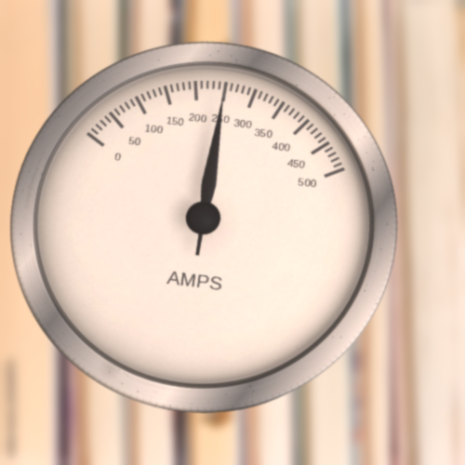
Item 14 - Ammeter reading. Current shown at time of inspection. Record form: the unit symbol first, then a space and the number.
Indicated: A 250
